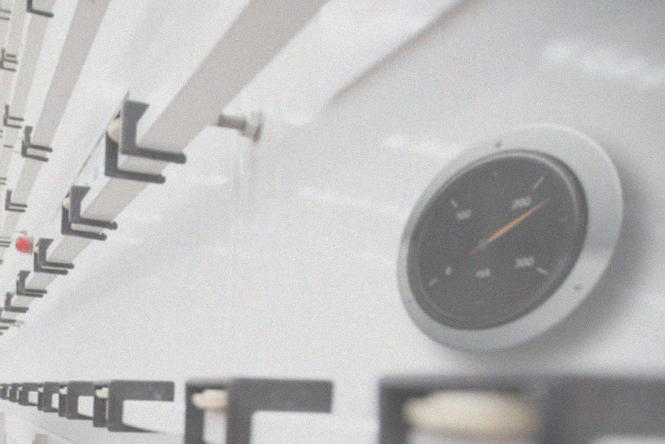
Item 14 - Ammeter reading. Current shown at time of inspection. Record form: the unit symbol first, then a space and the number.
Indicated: mA 225
